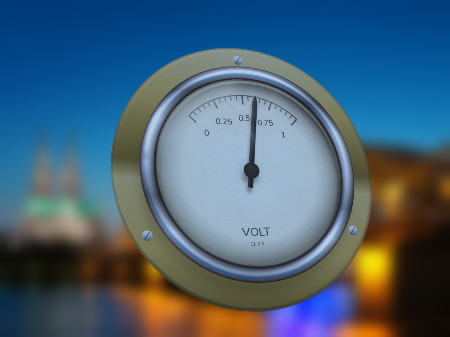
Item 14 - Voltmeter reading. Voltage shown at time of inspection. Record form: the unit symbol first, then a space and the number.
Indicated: V 0.6
